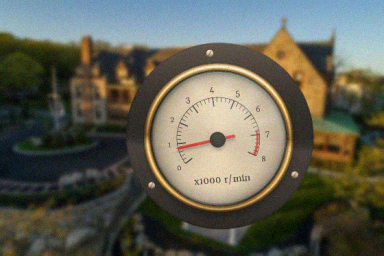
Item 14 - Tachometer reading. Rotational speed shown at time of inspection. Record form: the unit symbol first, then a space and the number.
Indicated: rpm 800
